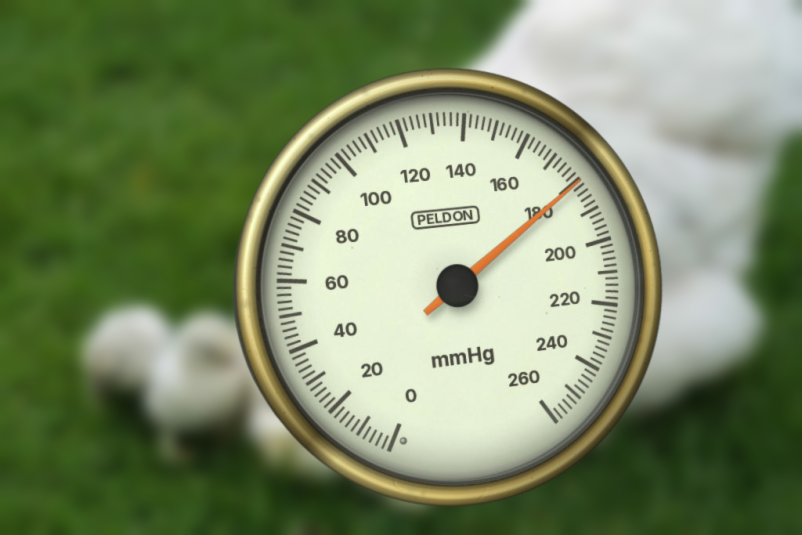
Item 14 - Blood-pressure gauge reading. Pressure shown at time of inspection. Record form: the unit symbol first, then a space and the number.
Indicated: mmHg 180
